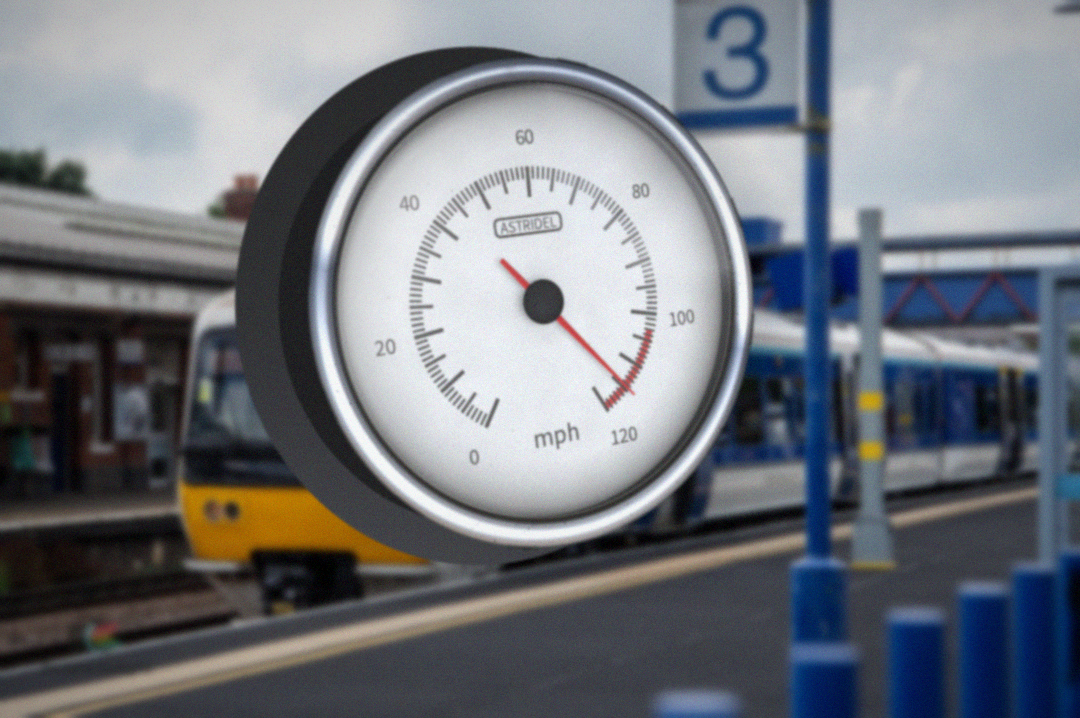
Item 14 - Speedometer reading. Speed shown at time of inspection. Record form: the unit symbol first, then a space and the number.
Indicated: mph 115
